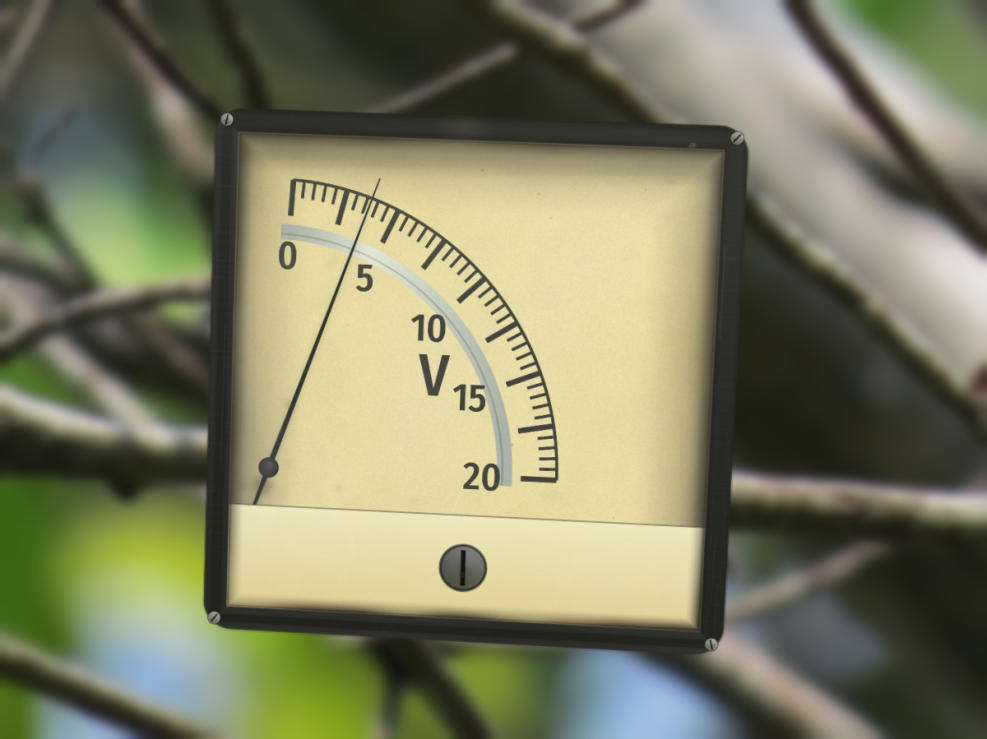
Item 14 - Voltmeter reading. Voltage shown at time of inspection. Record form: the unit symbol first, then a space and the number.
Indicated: V 3.75
